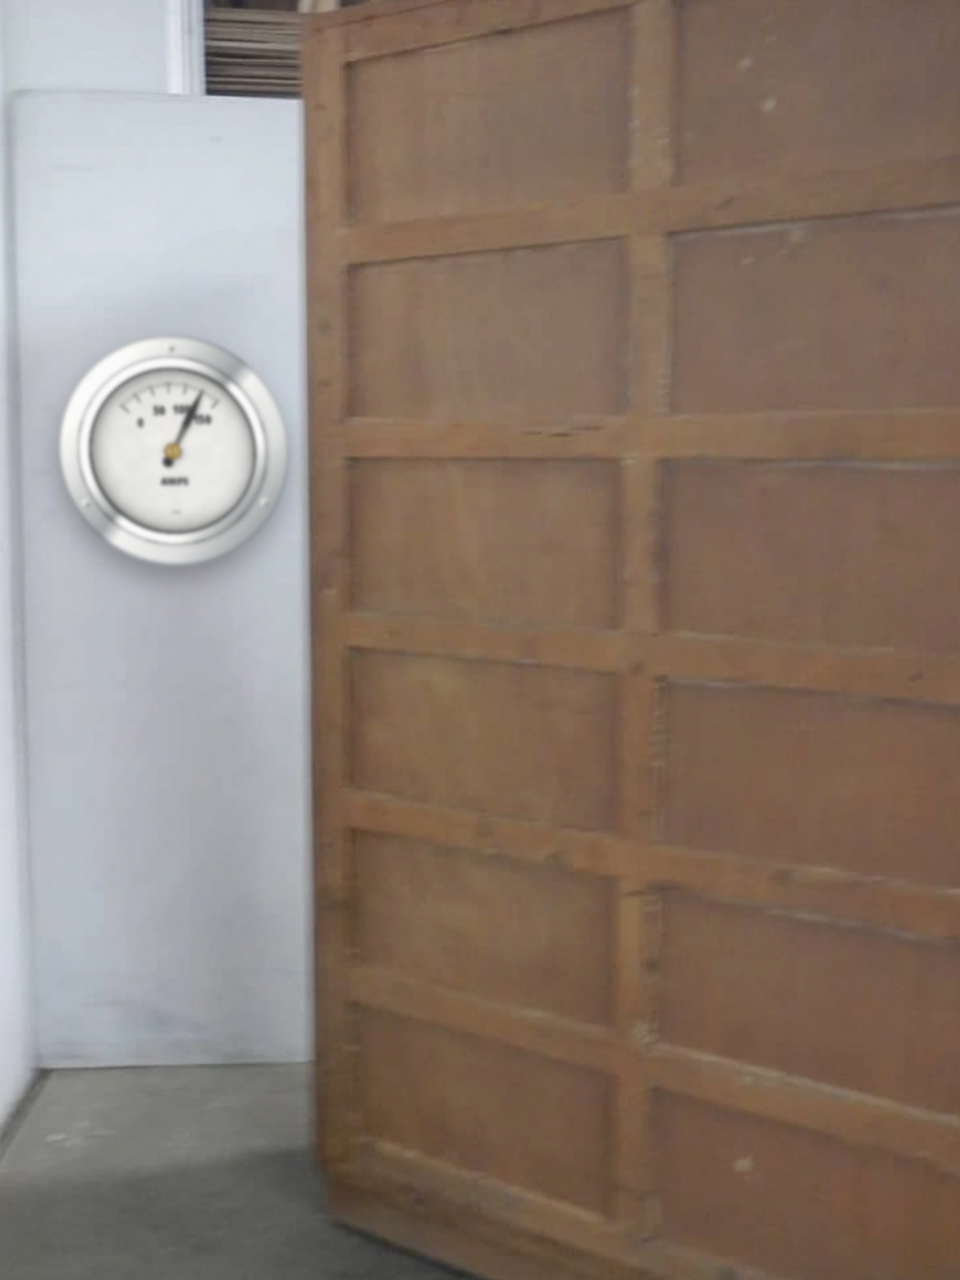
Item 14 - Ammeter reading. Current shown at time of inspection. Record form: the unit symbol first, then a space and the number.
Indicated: A 125
